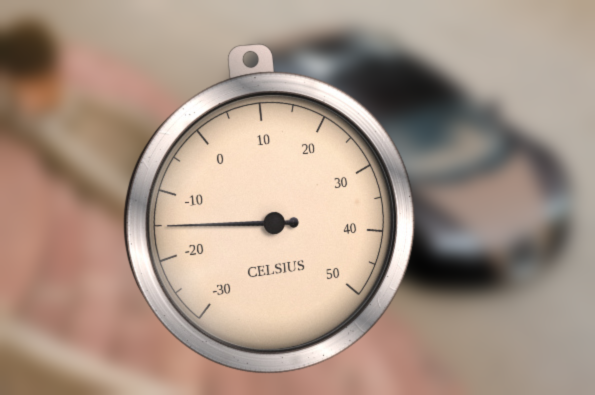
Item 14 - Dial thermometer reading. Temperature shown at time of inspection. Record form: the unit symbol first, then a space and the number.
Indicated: °C -15
